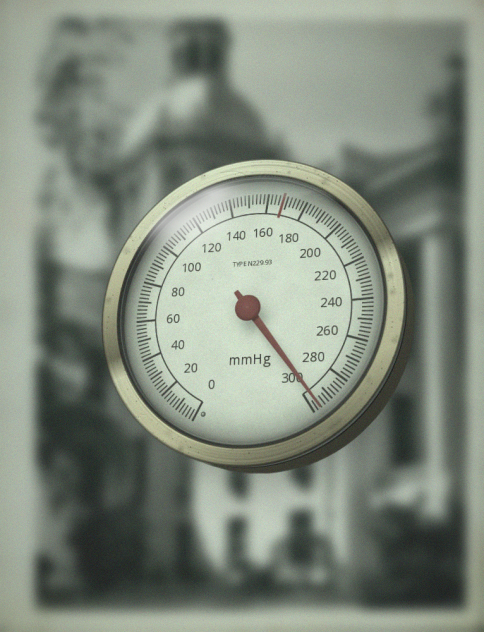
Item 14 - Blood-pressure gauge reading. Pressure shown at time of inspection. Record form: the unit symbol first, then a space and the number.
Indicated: mmHg 296
